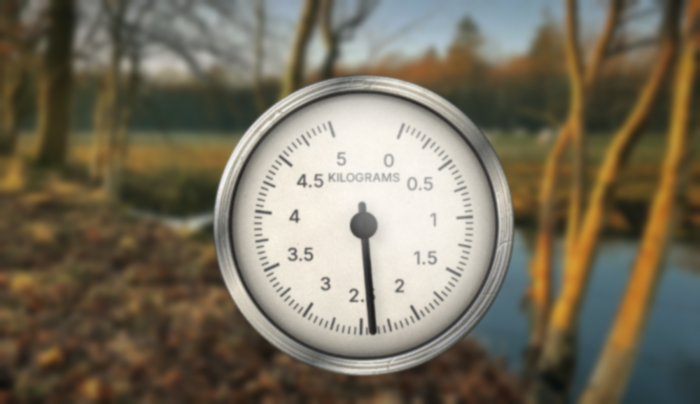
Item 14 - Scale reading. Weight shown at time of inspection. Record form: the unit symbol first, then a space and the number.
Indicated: kg 2.4
